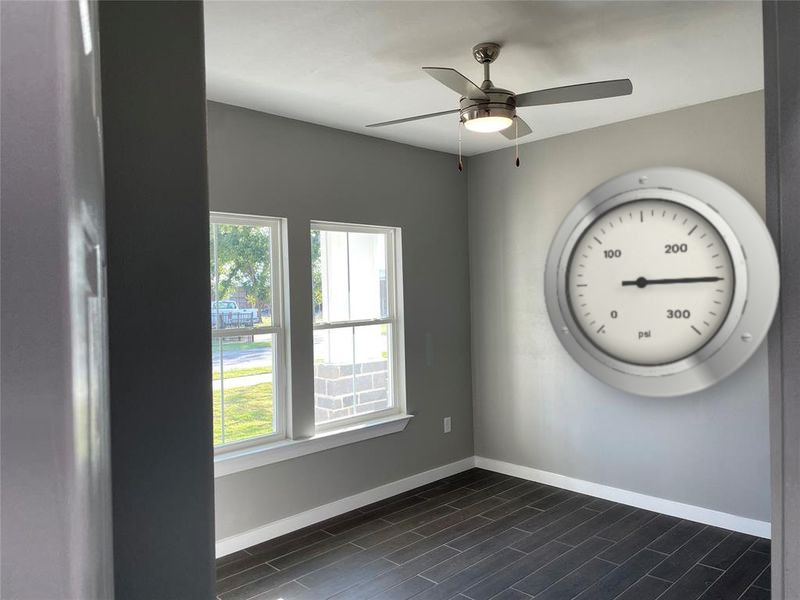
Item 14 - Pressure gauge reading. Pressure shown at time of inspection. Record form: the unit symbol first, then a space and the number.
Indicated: psi 250
